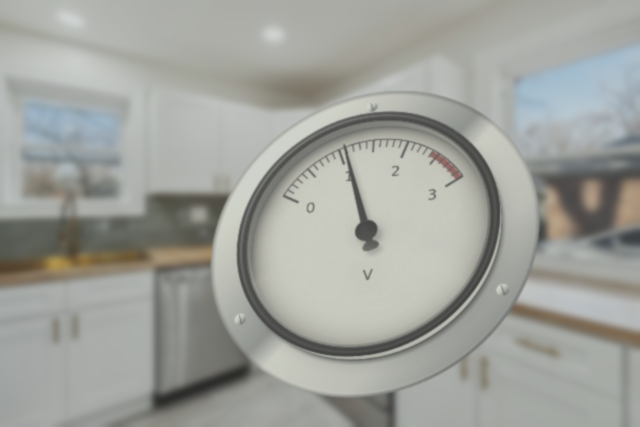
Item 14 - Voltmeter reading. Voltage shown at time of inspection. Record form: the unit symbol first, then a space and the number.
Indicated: V 1.1
